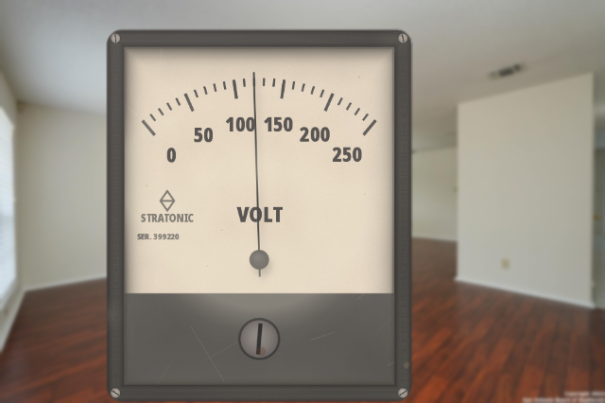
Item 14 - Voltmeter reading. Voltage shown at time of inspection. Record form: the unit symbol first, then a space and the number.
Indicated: V 120
